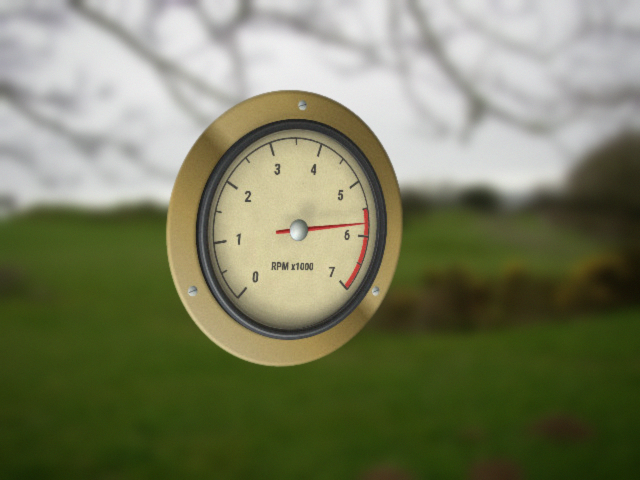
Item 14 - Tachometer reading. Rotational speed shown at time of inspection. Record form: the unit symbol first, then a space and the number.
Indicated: rpm 5750
